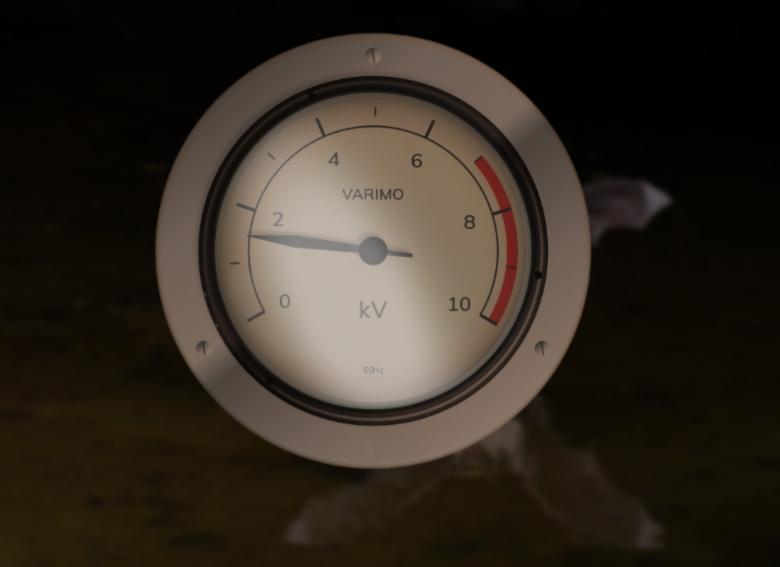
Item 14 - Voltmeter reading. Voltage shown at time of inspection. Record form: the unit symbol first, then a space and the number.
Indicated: kV 1.5
